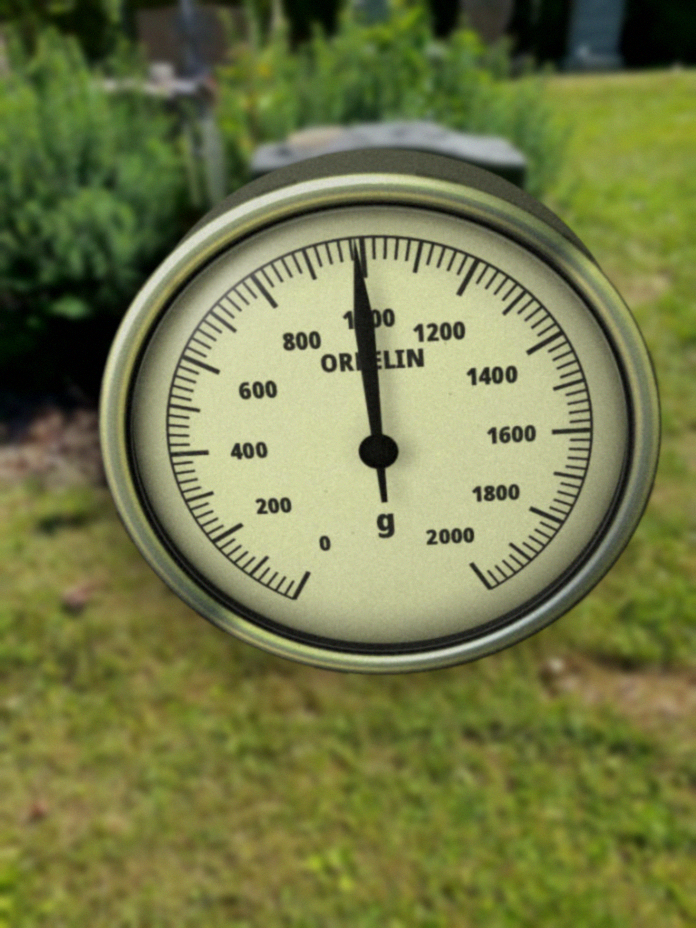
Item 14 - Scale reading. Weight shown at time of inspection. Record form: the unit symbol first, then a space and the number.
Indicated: g 990
